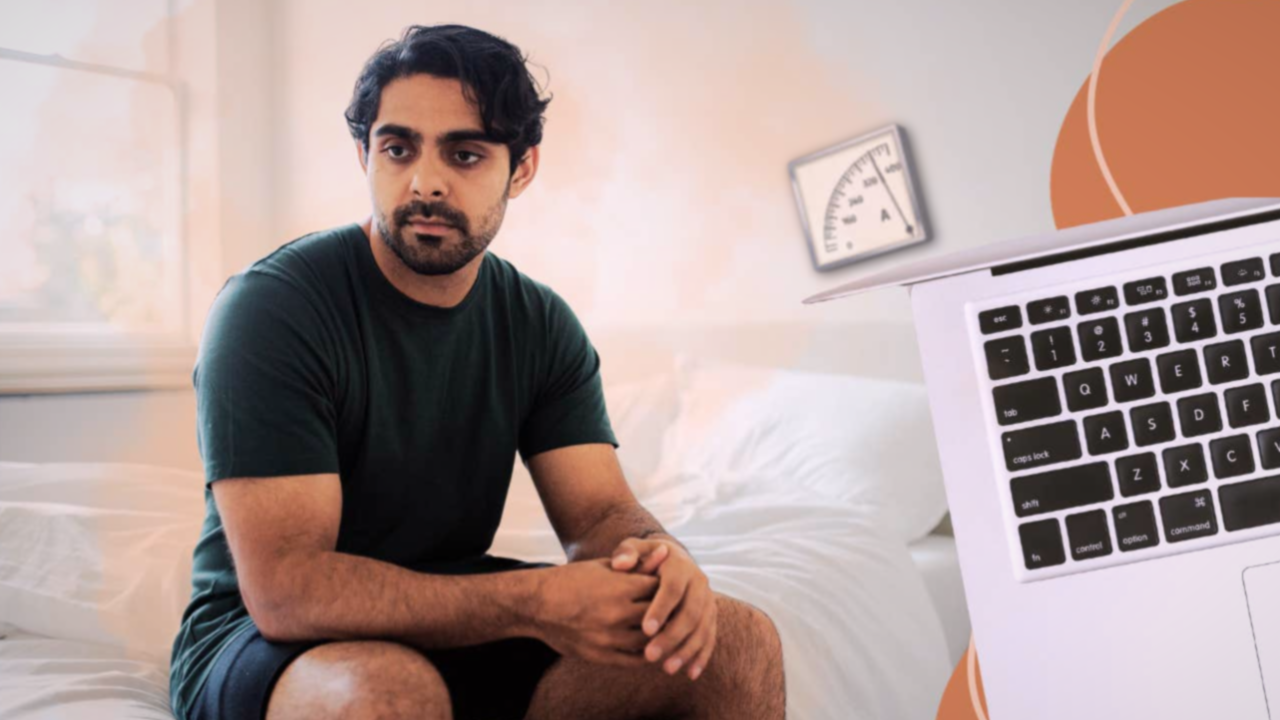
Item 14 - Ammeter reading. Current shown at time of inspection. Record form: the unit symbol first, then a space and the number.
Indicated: A 360
